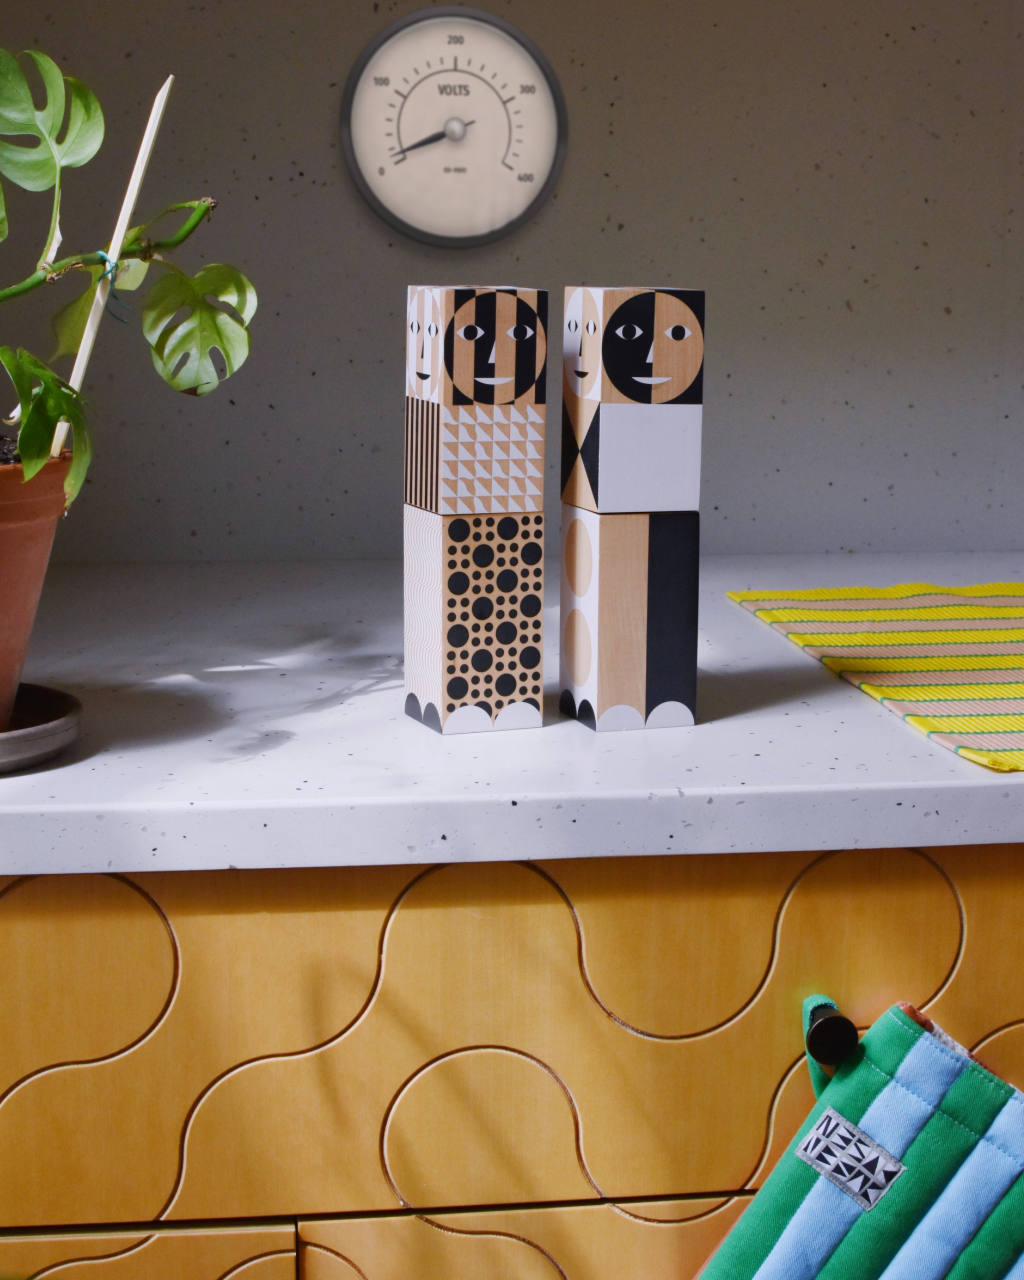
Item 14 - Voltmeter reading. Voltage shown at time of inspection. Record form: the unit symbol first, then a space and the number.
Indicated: V 10
